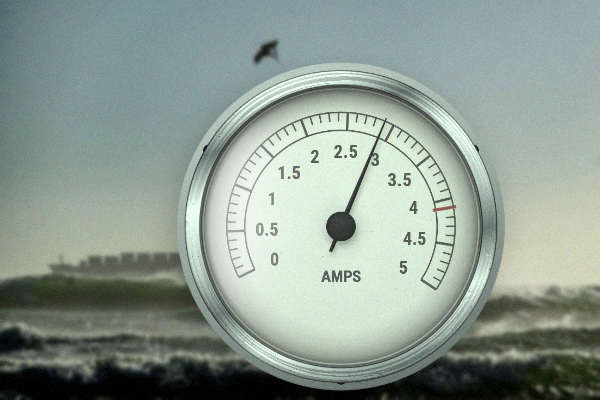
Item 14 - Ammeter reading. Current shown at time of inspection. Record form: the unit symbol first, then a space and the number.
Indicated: A 2.9
